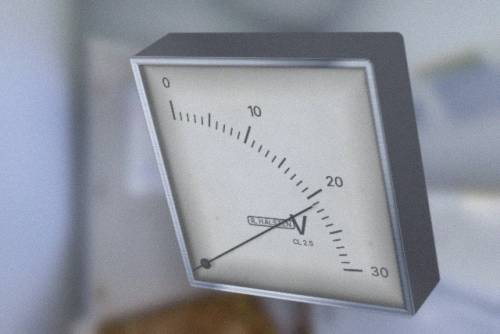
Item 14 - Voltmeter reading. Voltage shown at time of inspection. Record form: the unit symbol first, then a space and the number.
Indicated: V 21
